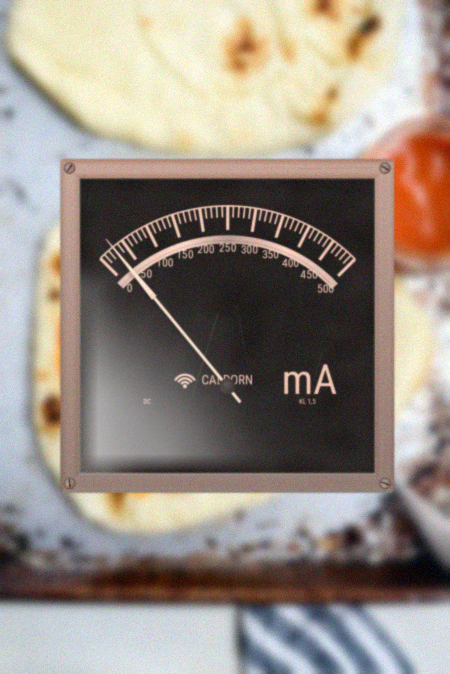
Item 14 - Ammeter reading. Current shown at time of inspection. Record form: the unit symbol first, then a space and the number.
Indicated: mA 30
